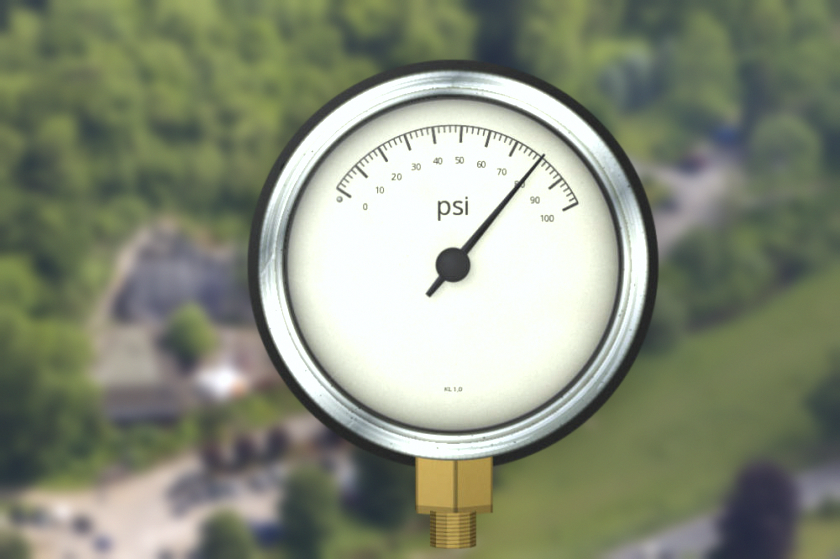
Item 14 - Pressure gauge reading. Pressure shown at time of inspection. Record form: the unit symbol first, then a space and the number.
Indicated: psi 80
